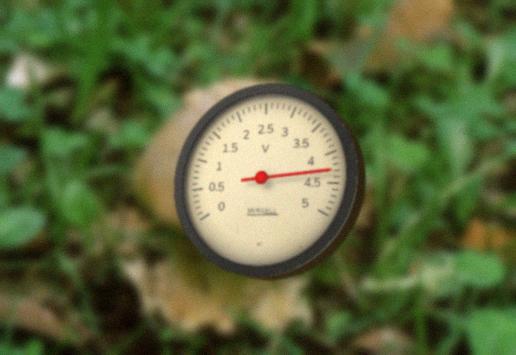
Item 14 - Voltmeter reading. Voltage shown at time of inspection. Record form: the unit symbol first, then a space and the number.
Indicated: V 4.3
